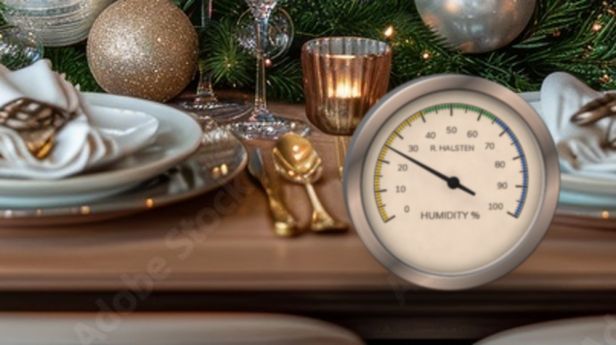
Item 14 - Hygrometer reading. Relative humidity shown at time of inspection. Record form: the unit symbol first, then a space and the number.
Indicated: % 25
